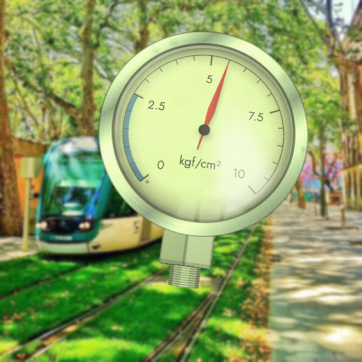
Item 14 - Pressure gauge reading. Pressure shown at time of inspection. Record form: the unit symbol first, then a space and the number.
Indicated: kg/cm² 5.5
